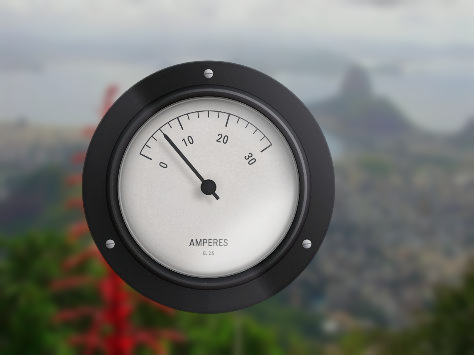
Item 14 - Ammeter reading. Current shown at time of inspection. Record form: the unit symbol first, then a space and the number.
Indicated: A 6
